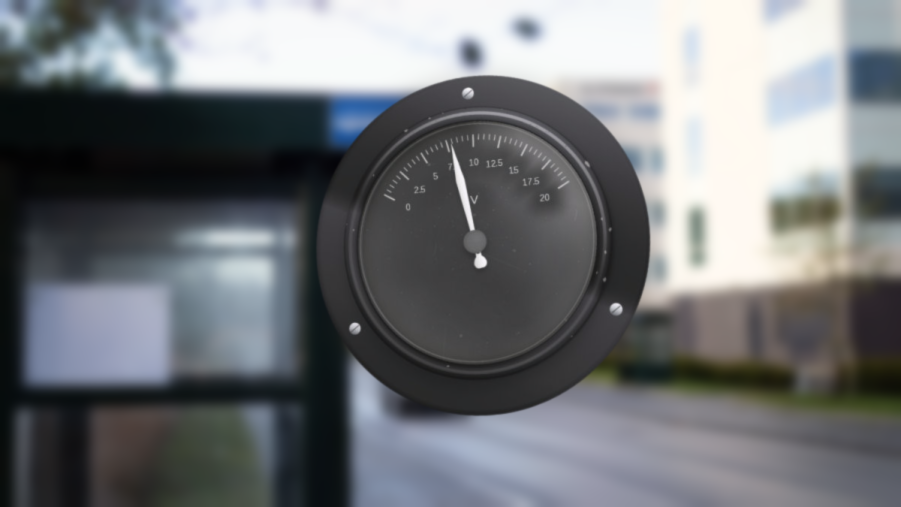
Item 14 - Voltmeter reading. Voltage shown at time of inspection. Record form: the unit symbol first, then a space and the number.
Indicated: V 8
